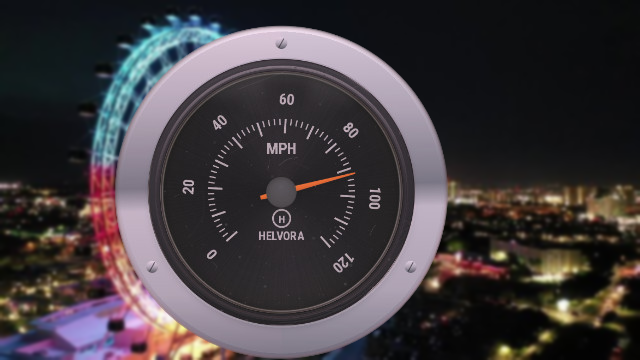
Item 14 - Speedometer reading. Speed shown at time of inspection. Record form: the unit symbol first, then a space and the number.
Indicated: mph 92
